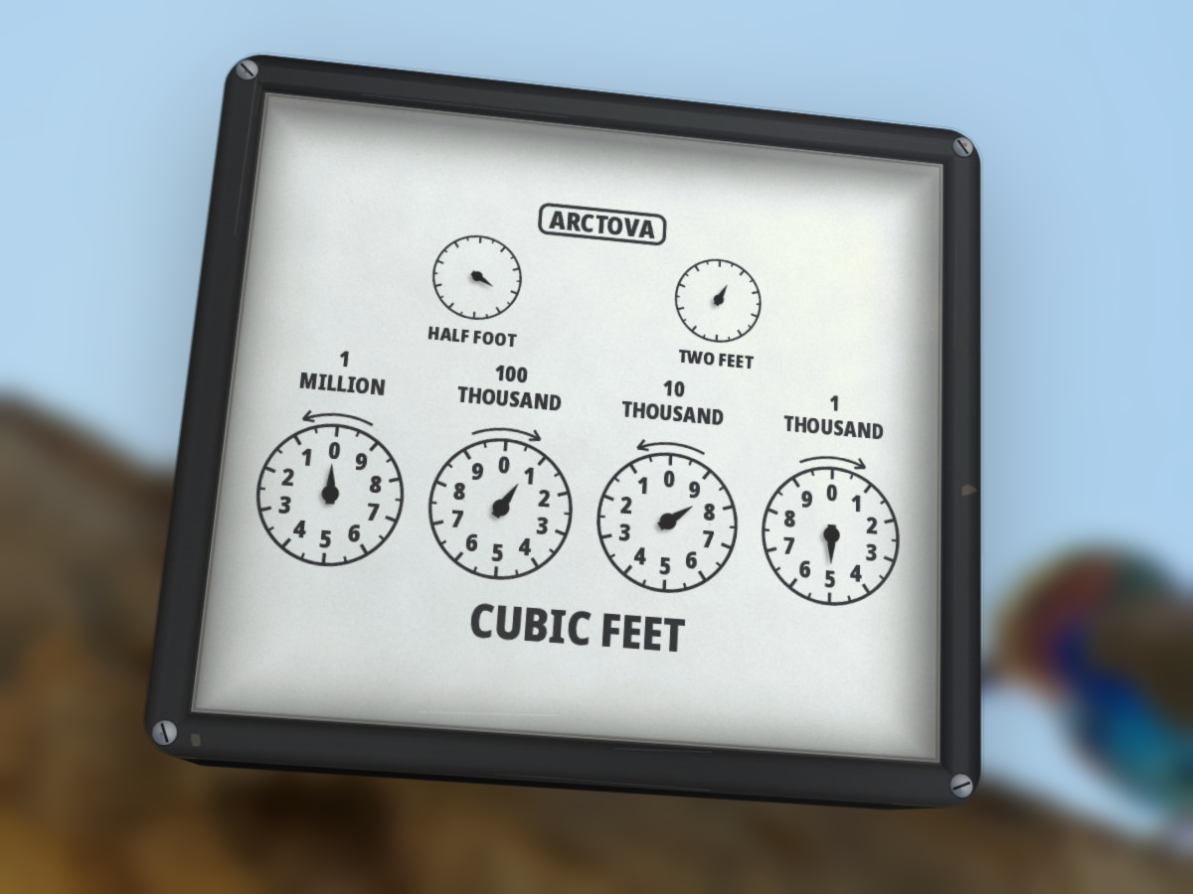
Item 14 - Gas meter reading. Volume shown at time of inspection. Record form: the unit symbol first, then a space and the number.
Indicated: ft³ 8500
